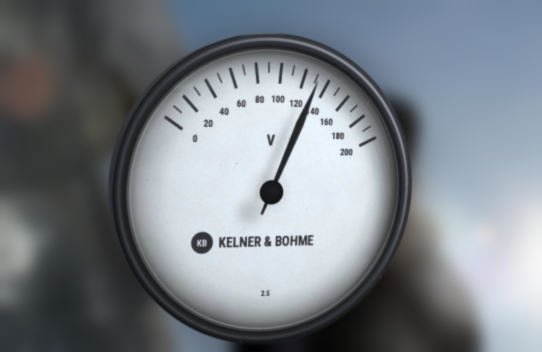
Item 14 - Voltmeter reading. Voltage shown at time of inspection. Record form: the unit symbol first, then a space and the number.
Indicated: V 130
